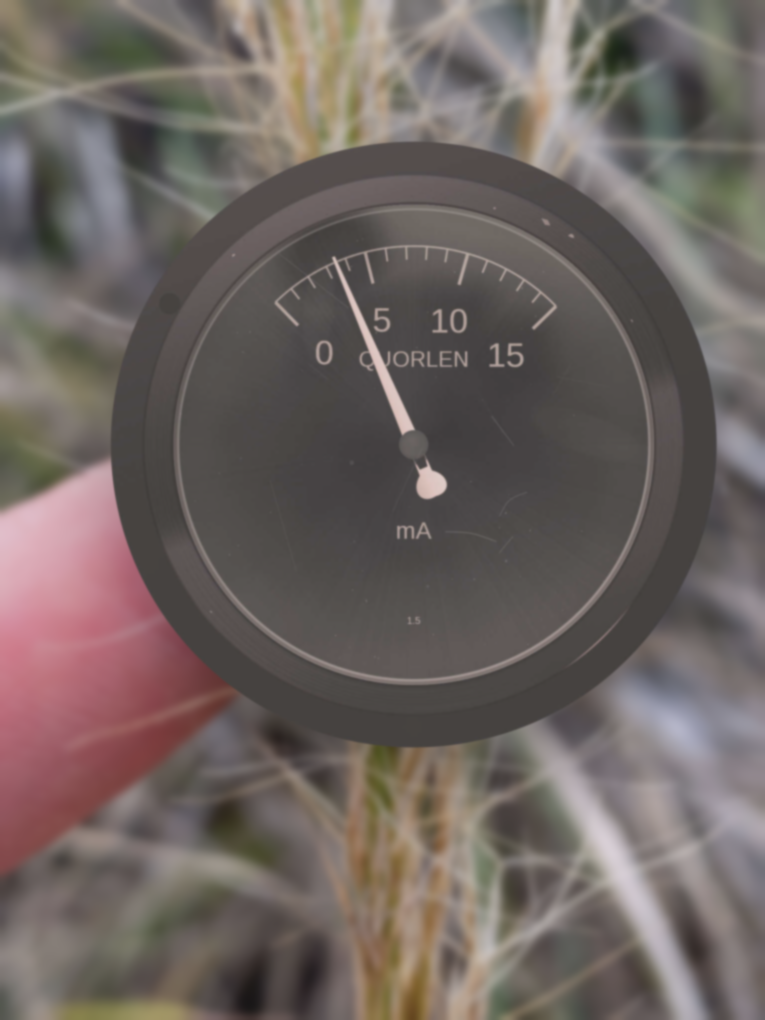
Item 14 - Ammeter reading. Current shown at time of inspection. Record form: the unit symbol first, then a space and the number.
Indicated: mA 3.5
